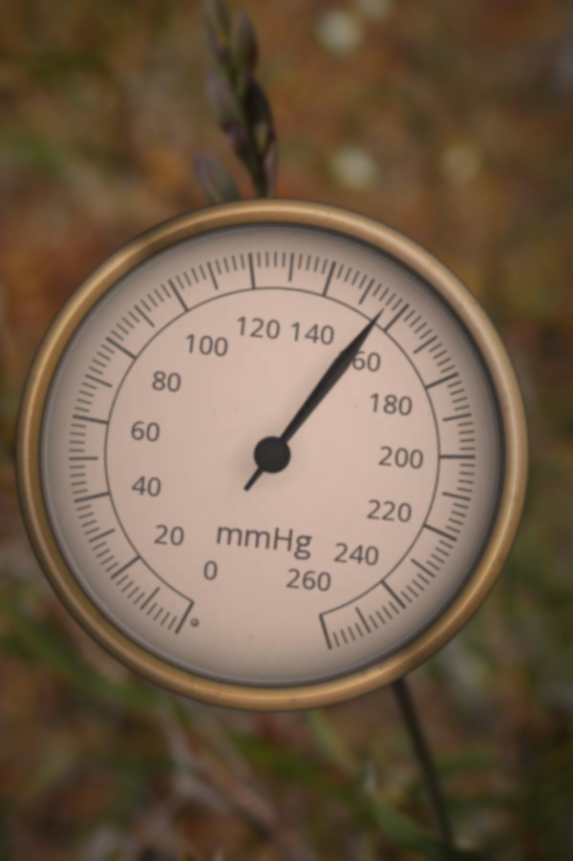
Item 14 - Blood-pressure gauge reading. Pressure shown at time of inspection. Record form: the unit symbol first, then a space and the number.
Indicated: mmHg 156
